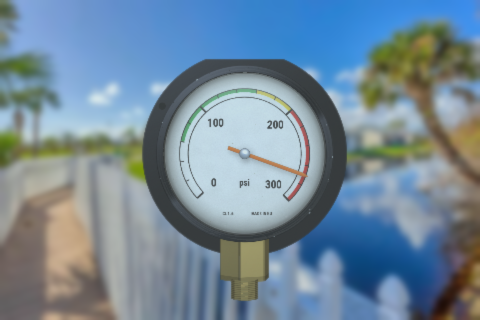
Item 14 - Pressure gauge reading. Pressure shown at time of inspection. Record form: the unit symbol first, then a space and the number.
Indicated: psi 270
